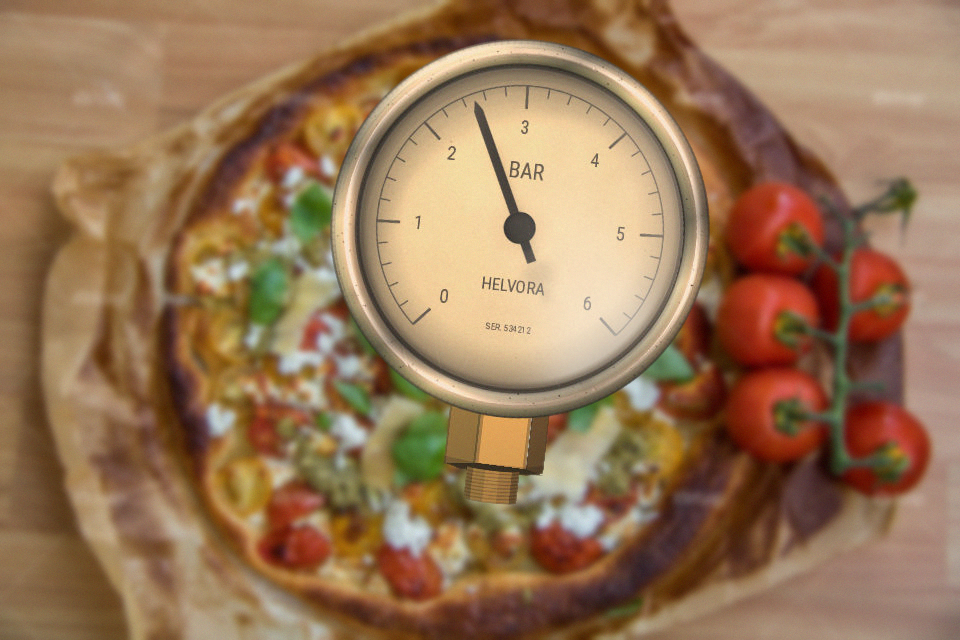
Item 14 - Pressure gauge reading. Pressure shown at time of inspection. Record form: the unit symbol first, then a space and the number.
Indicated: bar 2.5
